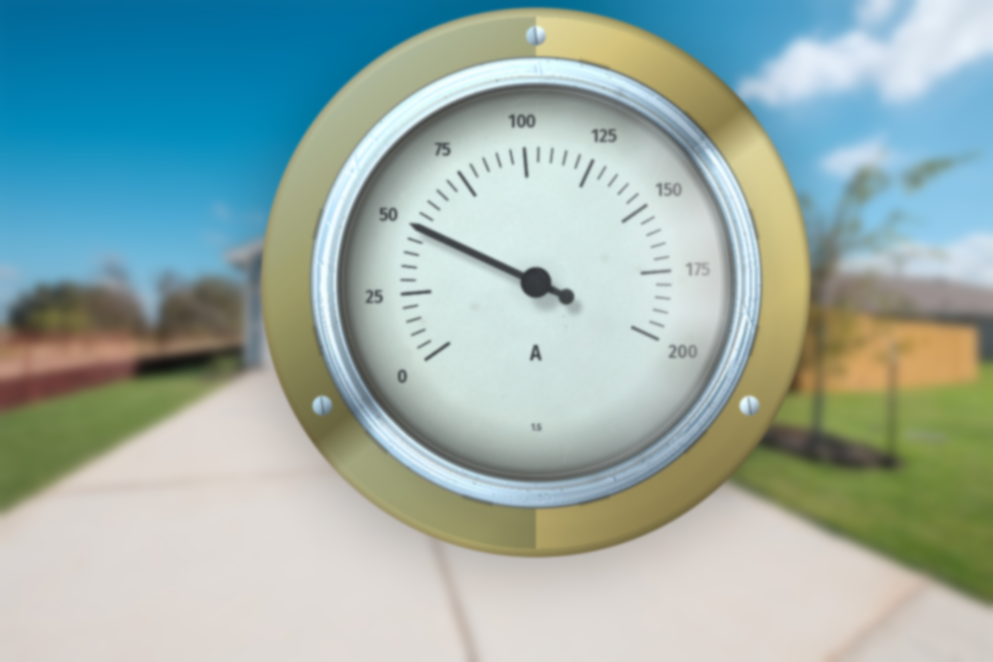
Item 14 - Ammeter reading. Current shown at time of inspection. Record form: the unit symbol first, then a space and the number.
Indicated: A 50
